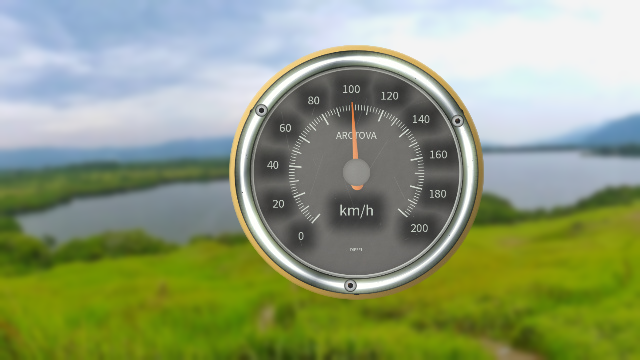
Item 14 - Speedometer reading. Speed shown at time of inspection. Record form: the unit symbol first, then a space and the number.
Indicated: km/h 100
